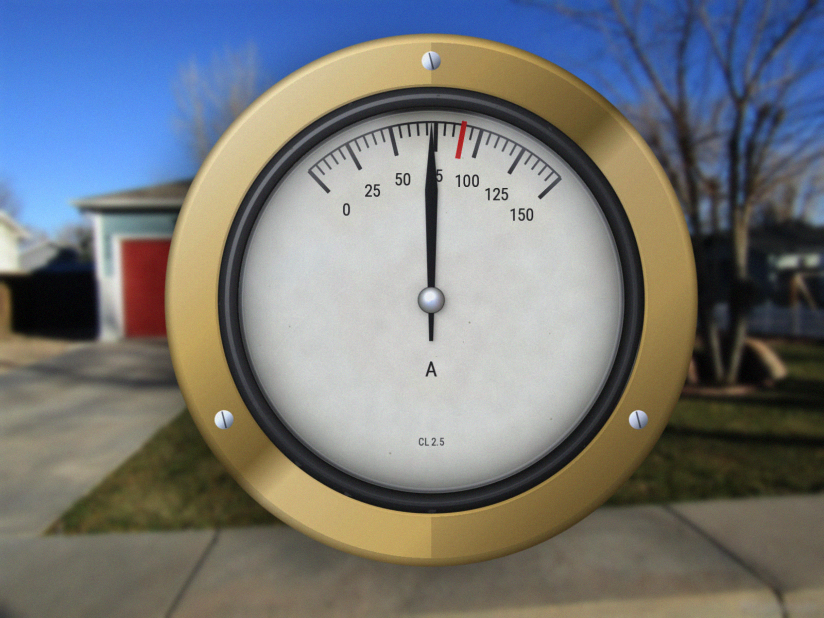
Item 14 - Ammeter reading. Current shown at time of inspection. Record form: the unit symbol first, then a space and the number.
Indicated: A 72.5
